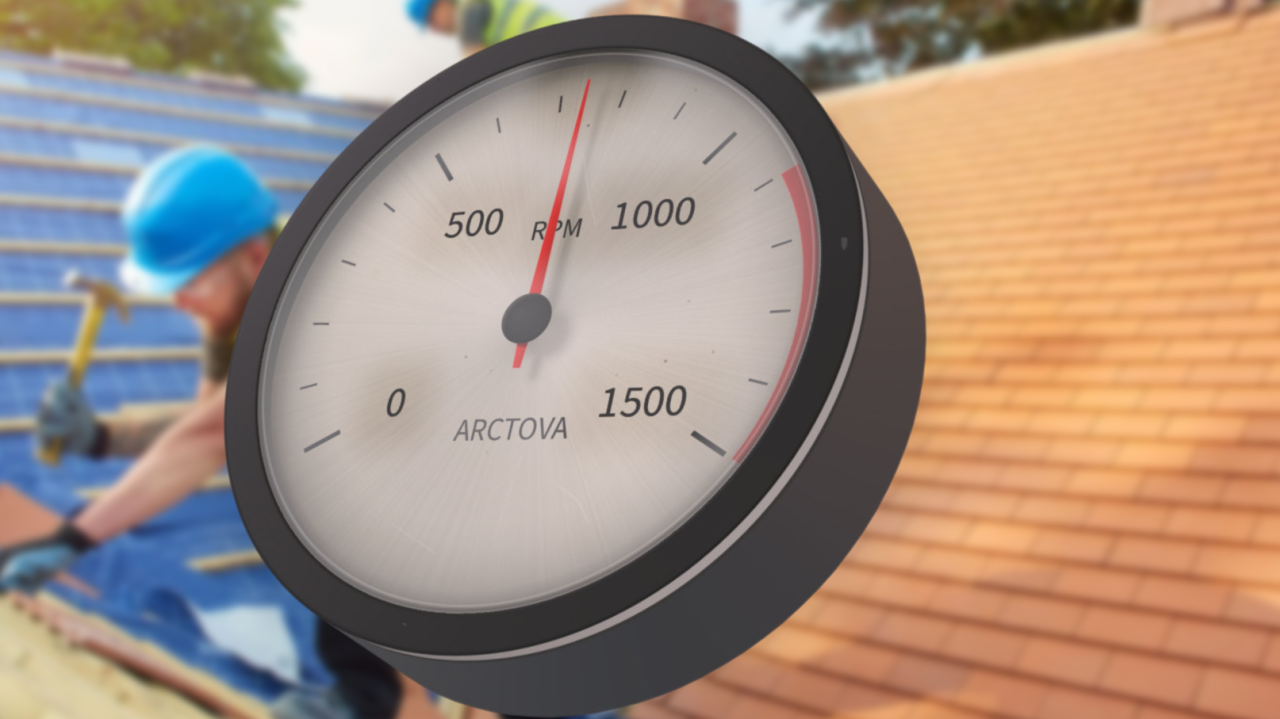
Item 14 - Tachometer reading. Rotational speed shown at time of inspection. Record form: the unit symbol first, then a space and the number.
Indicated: rpm 750
